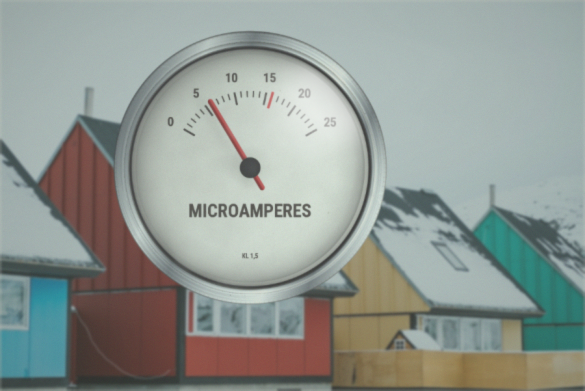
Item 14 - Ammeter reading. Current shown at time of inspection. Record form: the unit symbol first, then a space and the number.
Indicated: µA 6
